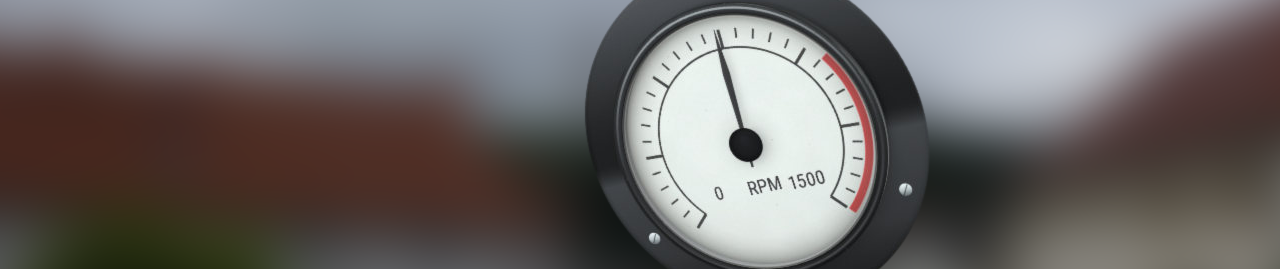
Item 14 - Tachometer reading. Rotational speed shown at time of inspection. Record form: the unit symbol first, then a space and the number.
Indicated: rpm 750
